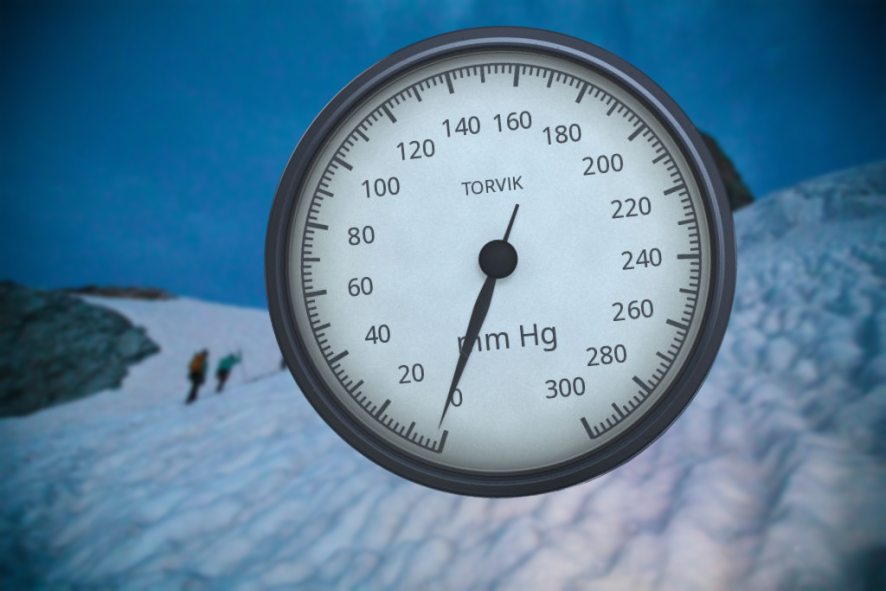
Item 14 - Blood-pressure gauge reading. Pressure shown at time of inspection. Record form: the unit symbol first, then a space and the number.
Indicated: mmHg 2
